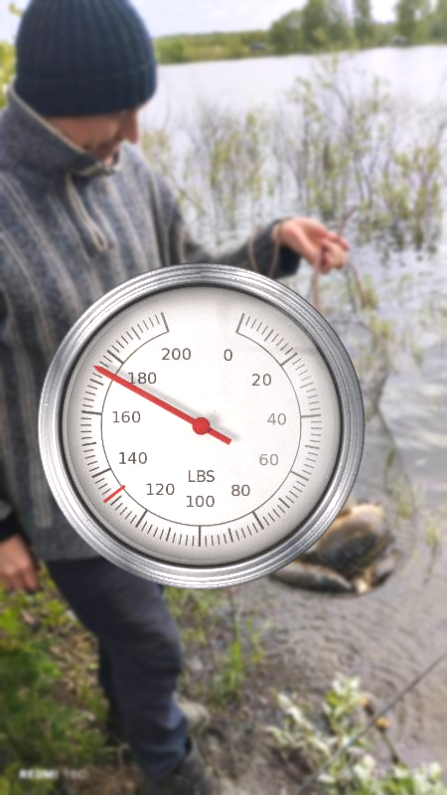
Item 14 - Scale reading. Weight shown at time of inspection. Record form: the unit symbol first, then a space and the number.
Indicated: lb 174
